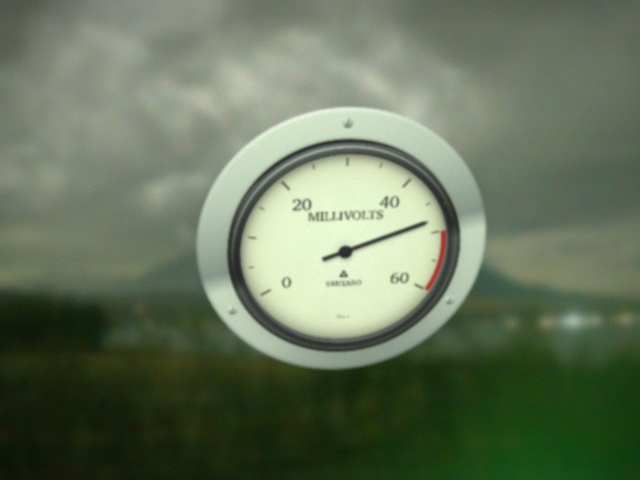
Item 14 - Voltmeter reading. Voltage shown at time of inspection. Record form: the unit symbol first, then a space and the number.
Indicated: mV 47.5
